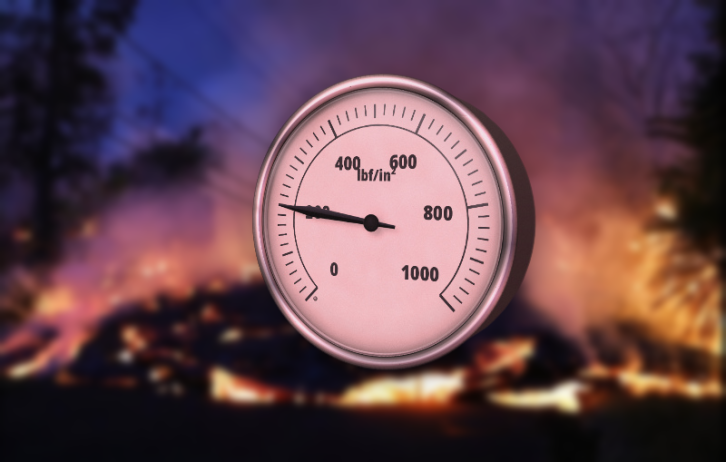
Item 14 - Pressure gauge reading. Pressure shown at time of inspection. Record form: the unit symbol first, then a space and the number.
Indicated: psi 200
